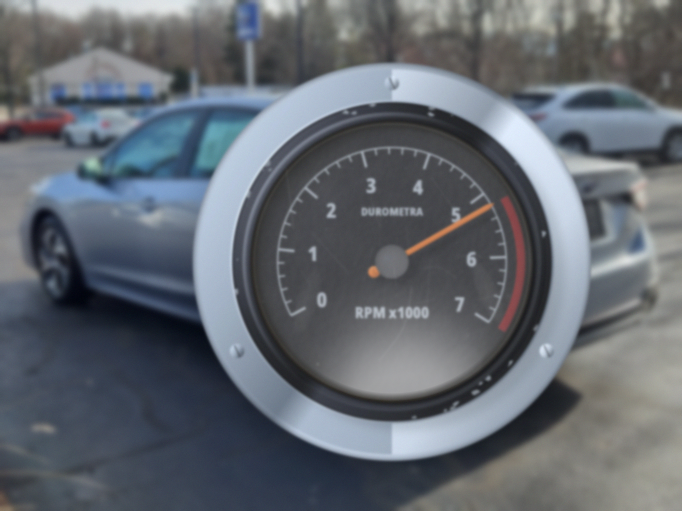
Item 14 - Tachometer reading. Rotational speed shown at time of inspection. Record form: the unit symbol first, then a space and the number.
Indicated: rpm 5200
